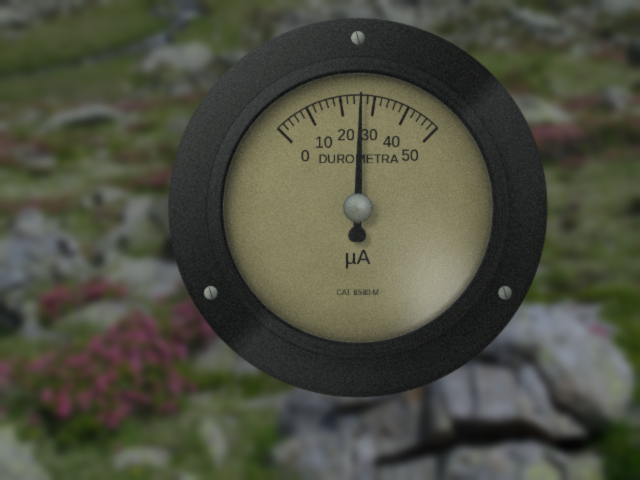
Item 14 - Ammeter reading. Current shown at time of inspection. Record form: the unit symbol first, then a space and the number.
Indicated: µA 26
